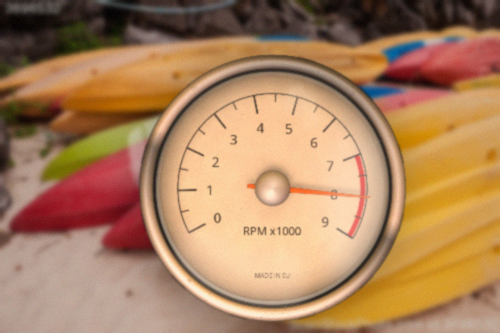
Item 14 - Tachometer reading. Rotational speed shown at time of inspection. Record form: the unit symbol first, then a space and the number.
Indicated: rpm 8000
